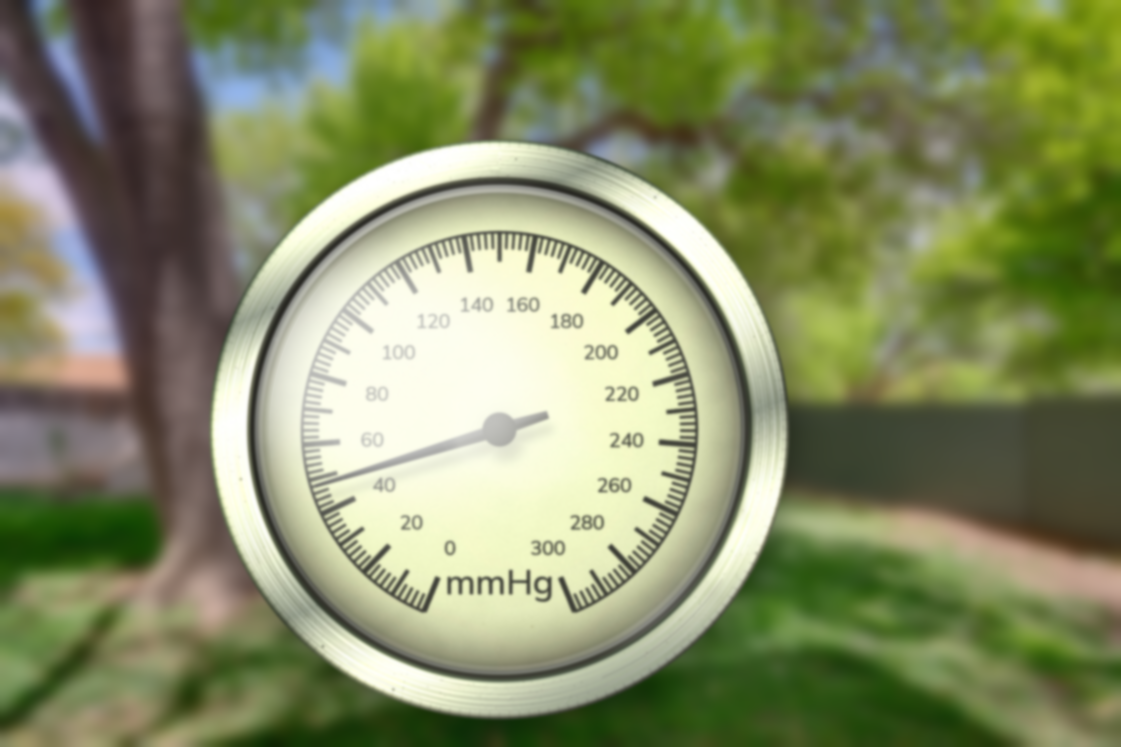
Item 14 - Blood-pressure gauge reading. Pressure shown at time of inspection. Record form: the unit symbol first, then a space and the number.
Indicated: mmHg 48
